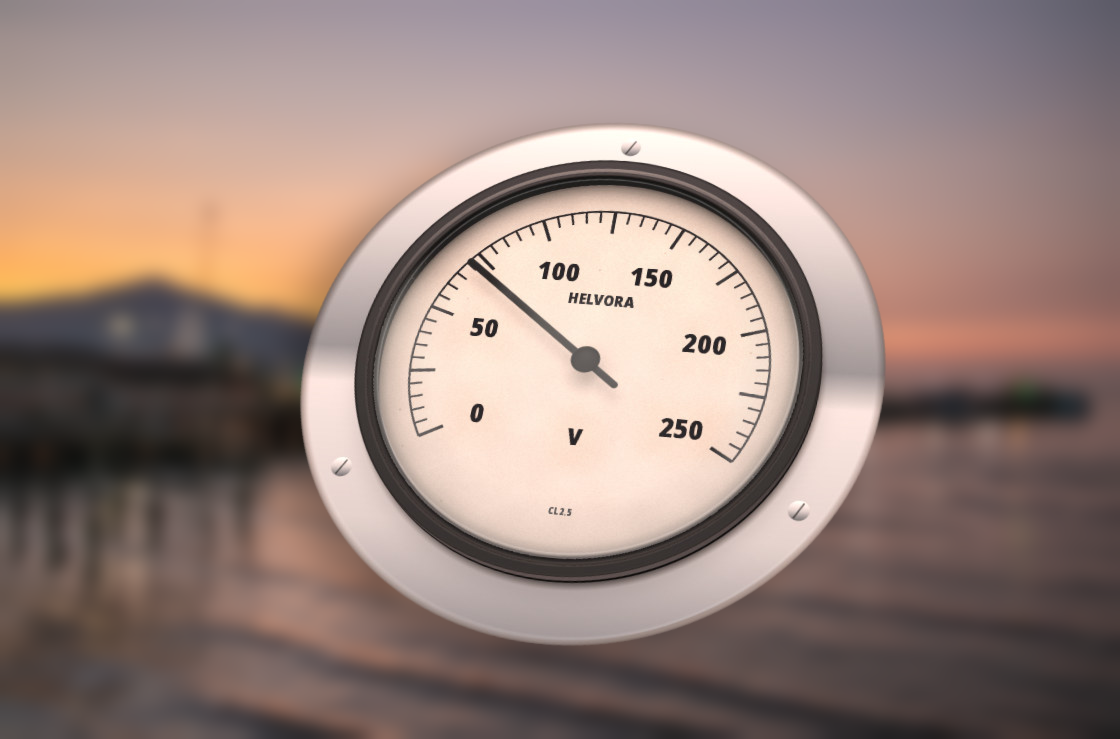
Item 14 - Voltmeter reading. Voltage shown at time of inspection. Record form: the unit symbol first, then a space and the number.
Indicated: V 70
